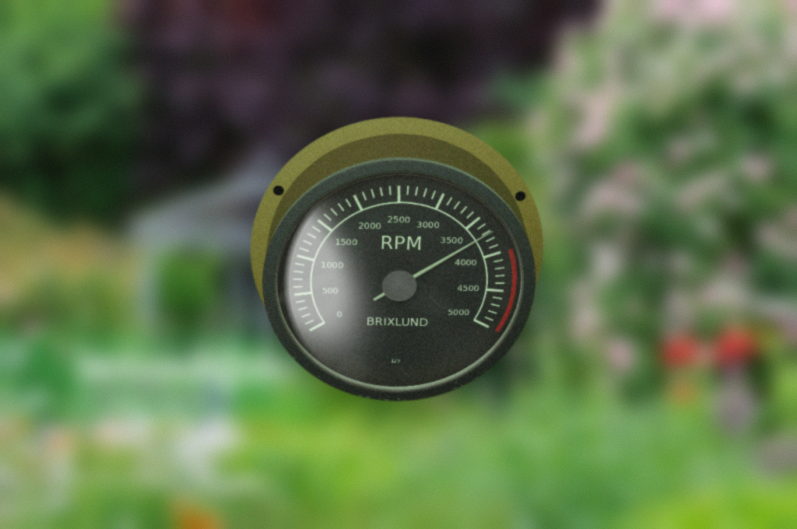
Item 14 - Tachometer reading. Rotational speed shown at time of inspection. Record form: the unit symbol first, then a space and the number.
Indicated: rpm 3700
